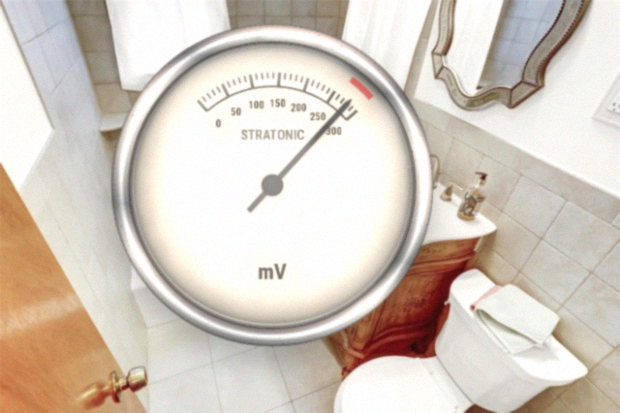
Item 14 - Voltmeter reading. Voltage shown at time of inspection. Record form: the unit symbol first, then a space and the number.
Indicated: mV 280
